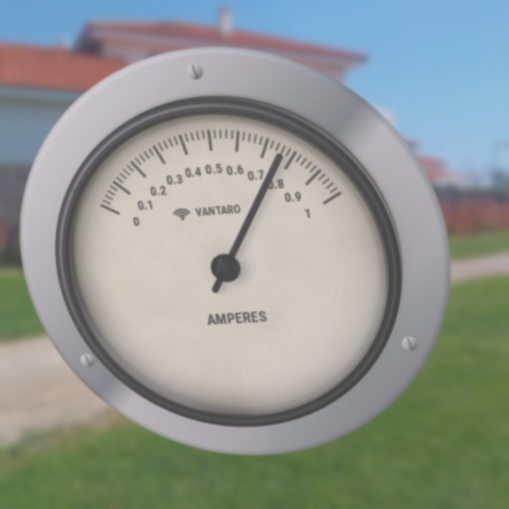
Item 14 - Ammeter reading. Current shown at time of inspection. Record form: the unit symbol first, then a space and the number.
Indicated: A 0.76
